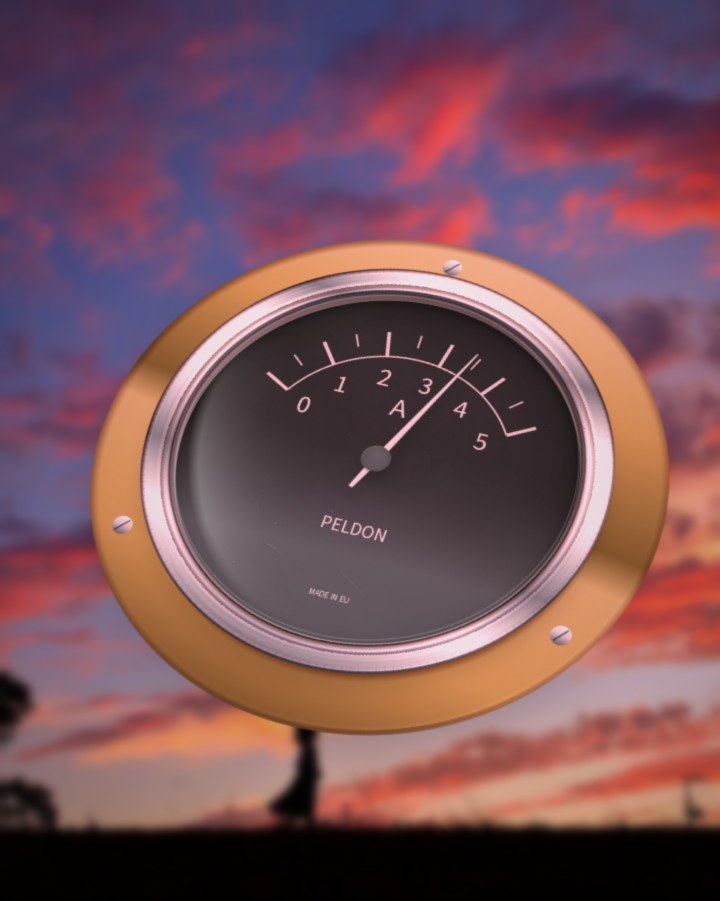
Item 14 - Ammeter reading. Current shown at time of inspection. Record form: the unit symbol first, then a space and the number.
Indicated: A 3.5
